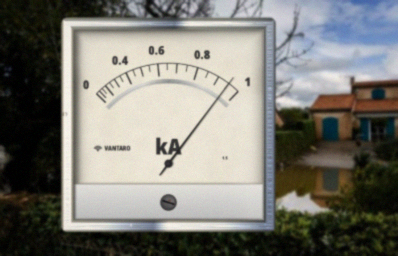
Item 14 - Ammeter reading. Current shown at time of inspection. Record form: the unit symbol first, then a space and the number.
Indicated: kA 0.95
